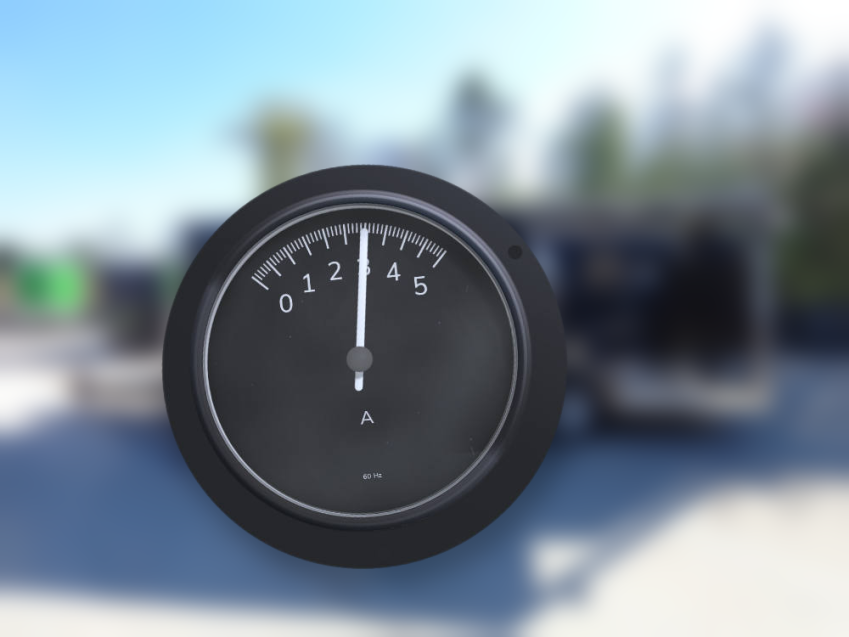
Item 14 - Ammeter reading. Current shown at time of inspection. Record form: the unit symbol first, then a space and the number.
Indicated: A 3
